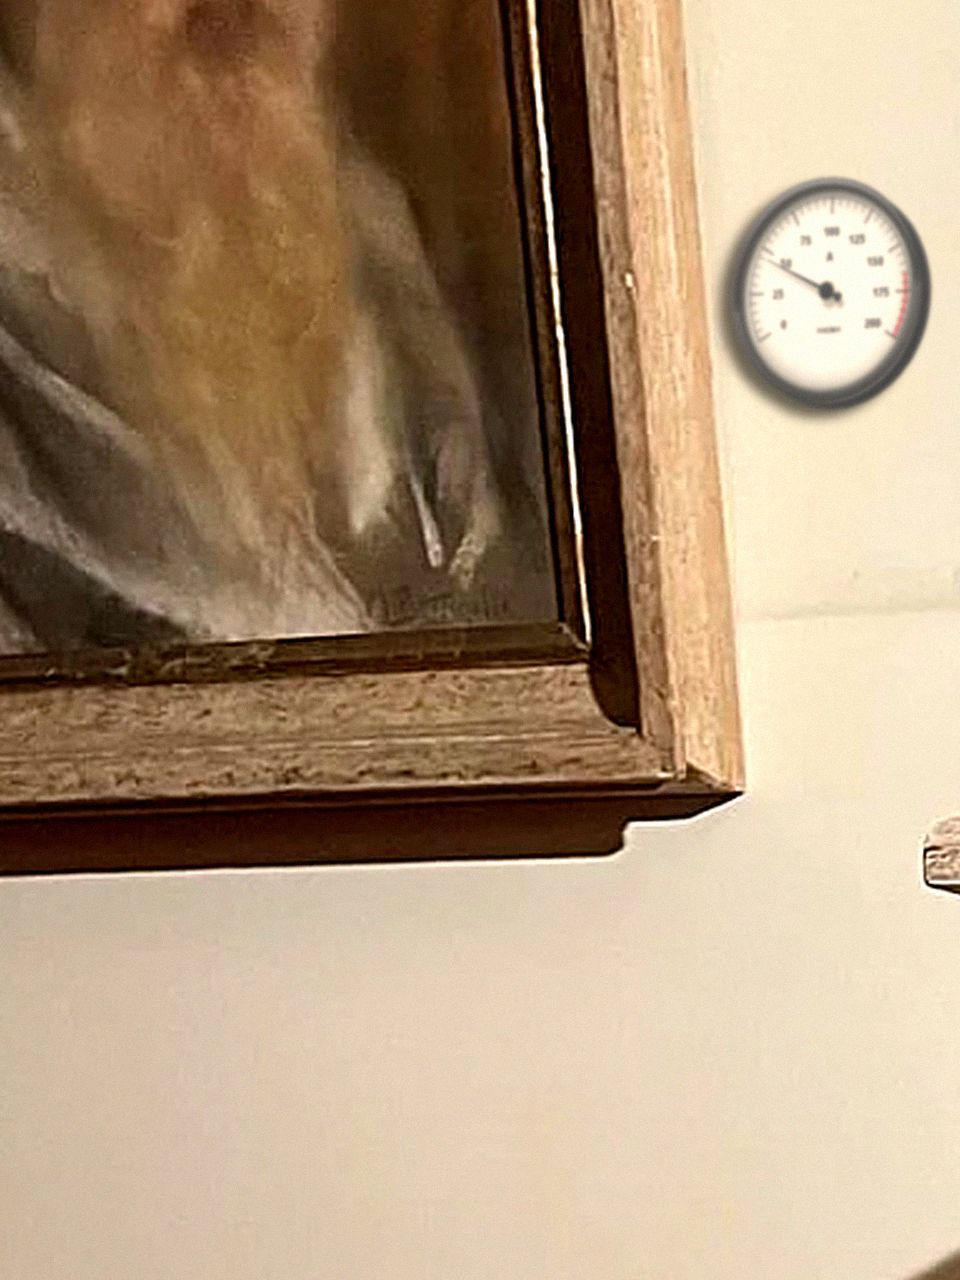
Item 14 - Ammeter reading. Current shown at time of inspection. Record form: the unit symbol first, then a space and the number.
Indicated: A 45
